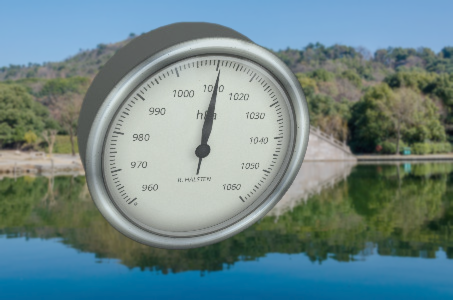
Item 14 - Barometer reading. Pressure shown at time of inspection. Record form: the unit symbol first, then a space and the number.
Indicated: hPa 1010
